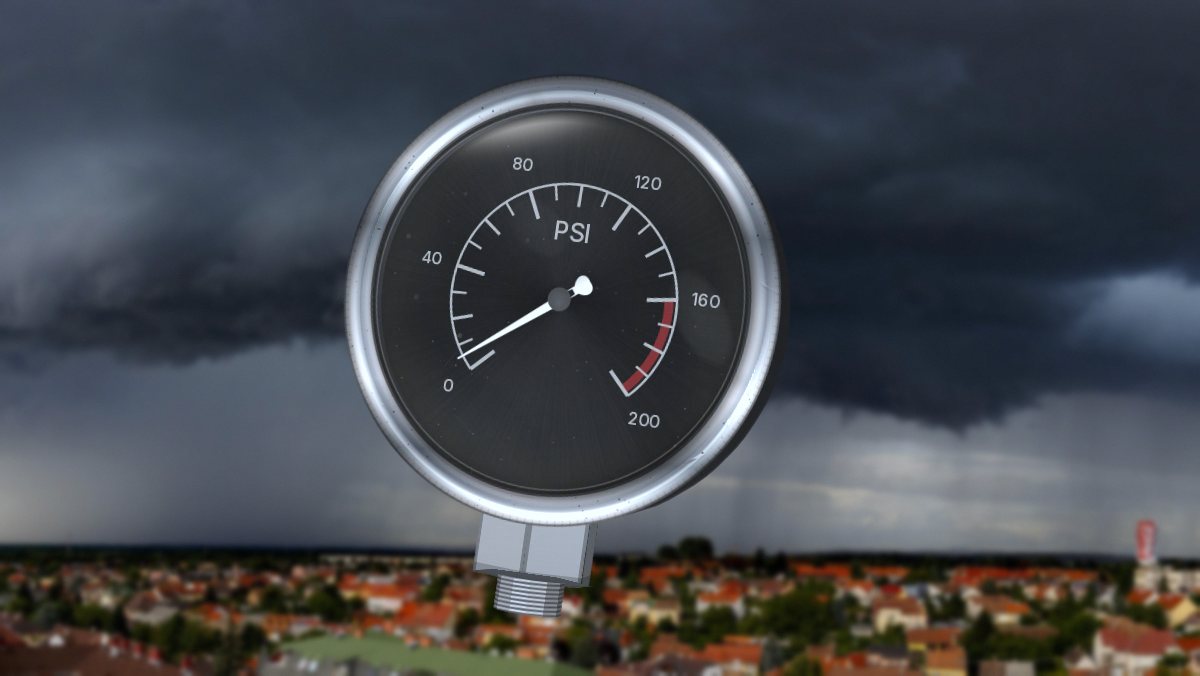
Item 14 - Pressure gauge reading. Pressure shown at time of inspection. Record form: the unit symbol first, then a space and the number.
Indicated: psi 5
